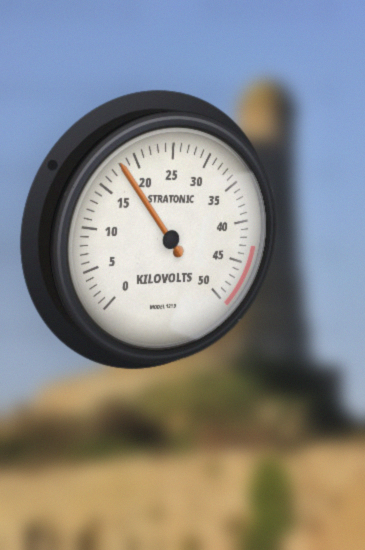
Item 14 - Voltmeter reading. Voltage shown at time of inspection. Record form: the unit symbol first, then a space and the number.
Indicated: kV 18
